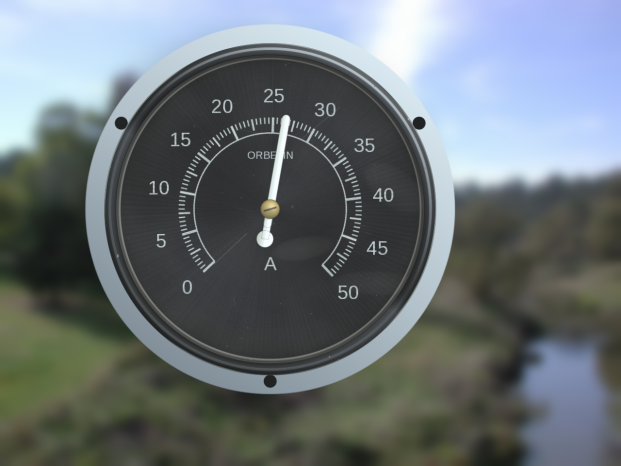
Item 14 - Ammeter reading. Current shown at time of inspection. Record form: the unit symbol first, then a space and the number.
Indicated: A 26.5
